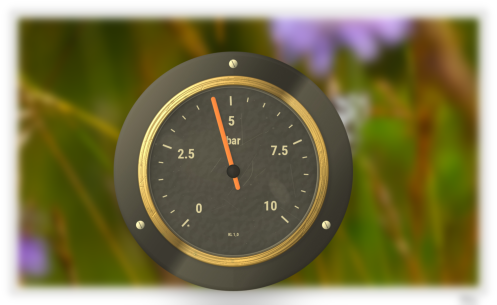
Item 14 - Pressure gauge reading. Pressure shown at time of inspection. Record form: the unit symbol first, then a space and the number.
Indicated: bar 4.5
